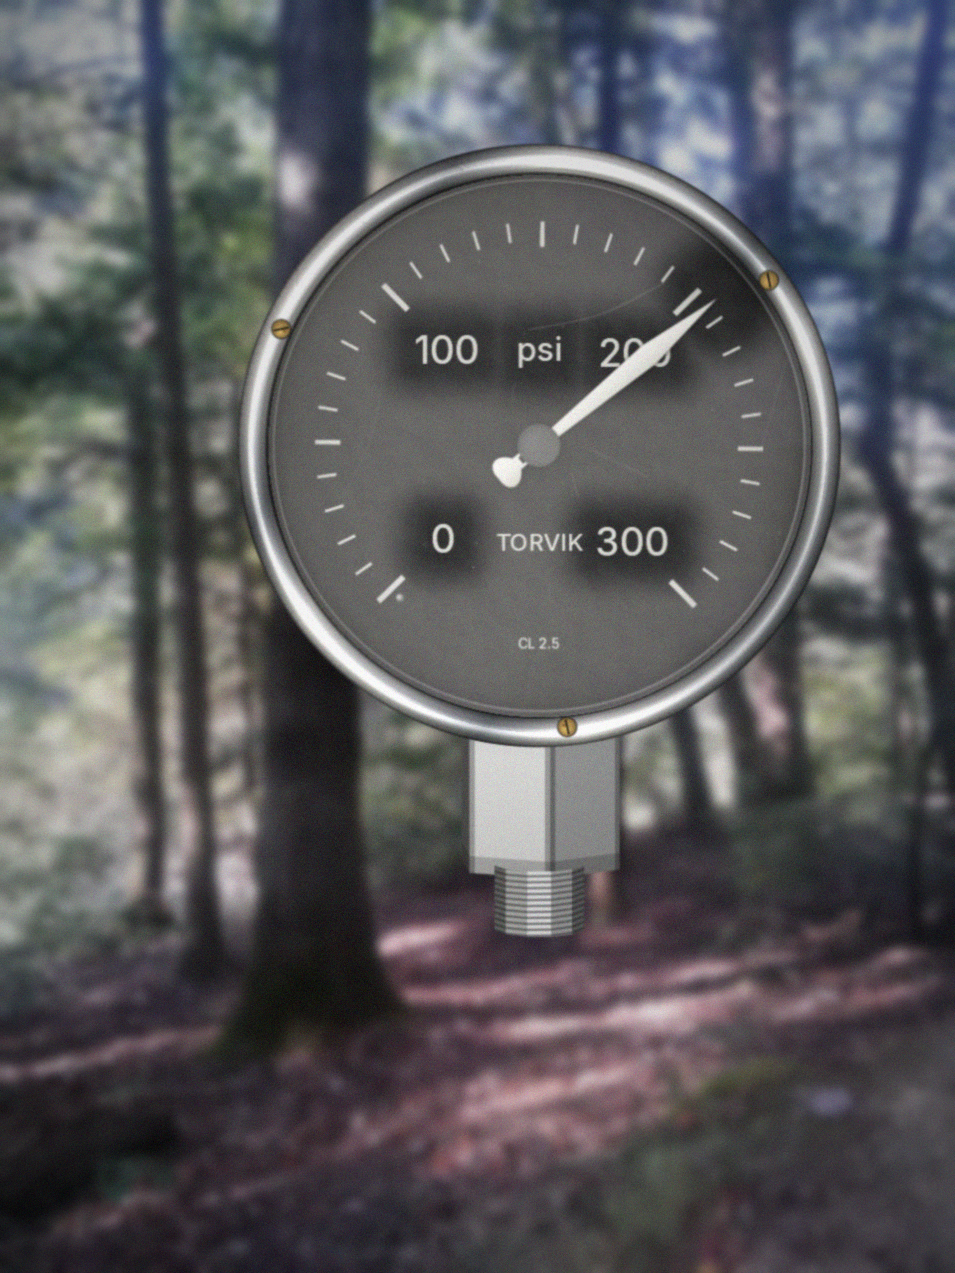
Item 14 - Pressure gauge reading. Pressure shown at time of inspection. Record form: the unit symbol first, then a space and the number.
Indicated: psi 205
